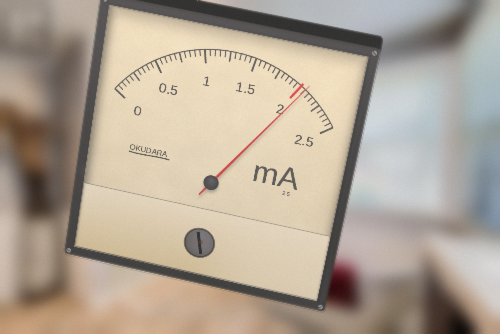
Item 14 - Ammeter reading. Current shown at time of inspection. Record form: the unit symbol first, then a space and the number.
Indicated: mA 2.05
